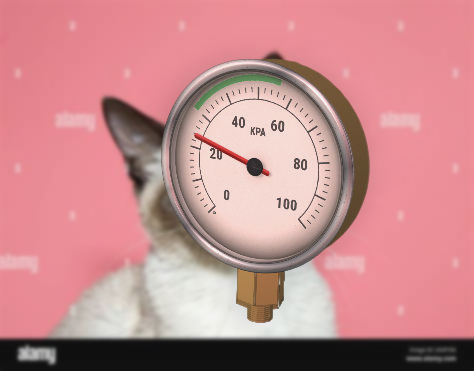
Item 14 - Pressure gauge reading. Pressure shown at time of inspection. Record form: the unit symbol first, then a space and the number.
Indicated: kPa 24
